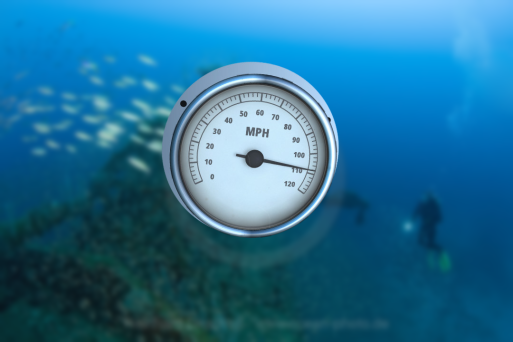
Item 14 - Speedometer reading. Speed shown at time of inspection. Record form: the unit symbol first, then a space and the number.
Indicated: mph 108
